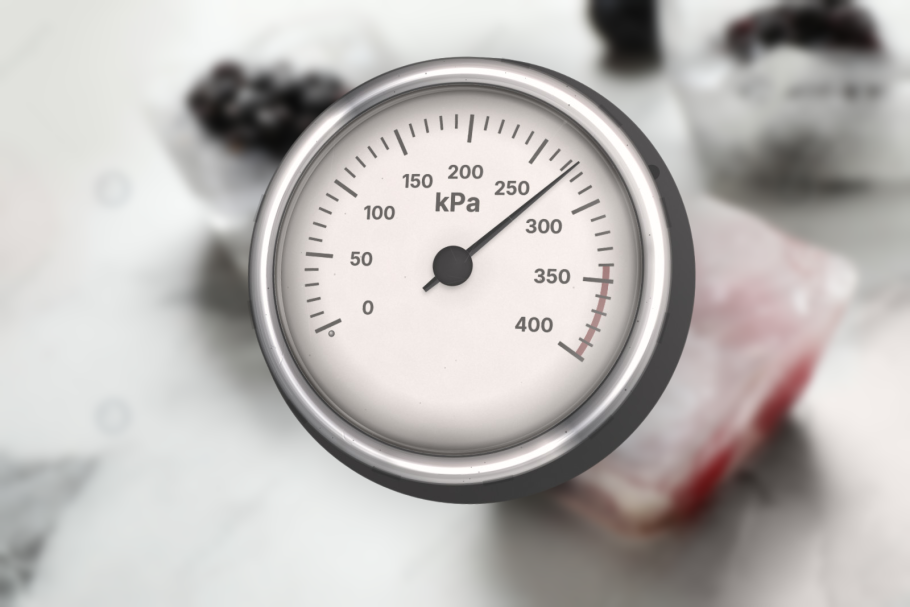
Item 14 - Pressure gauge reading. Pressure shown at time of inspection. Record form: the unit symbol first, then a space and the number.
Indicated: kPa 275
